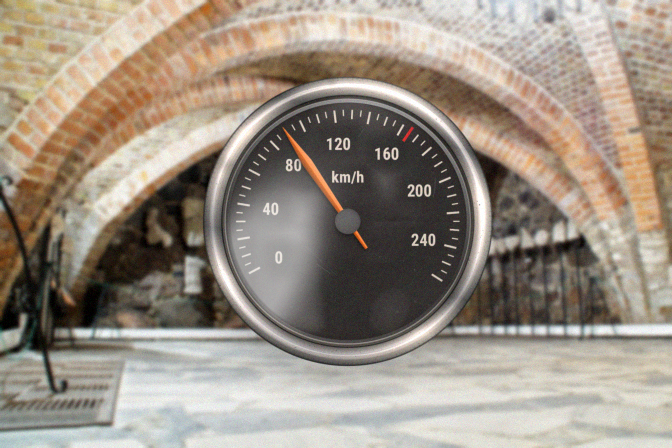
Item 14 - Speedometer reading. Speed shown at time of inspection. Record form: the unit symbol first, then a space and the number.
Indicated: km/h 90
